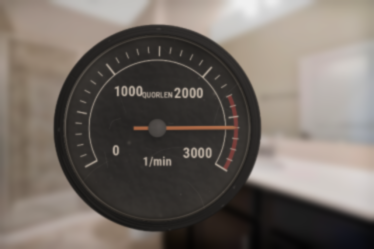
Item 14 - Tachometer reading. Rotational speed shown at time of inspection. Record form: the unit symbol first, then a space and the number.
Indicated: rpm 2600
